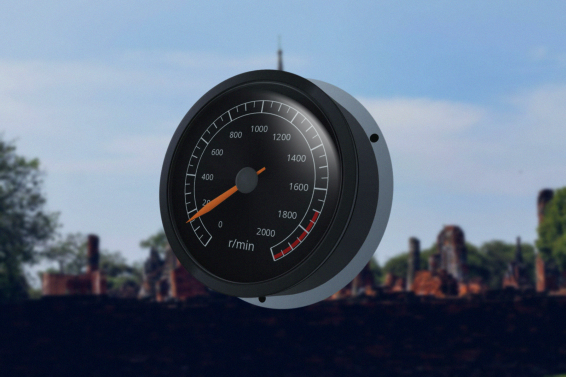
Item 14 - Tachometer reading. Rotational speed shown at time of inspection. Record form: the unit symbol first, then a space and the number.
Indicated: rpm 150
